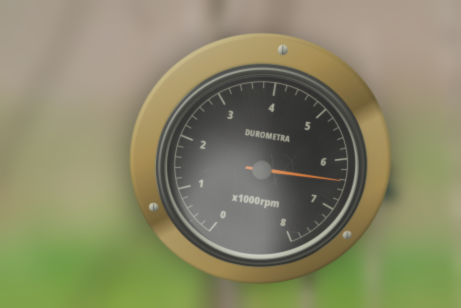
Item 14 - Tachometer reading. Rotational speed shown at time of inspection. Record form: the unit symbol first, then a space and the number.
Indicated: rpm 6400
